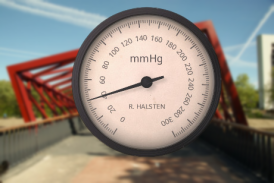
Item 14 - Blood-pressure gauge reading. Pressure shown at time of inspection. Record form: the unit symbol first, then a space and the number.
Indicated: mmHg 40
